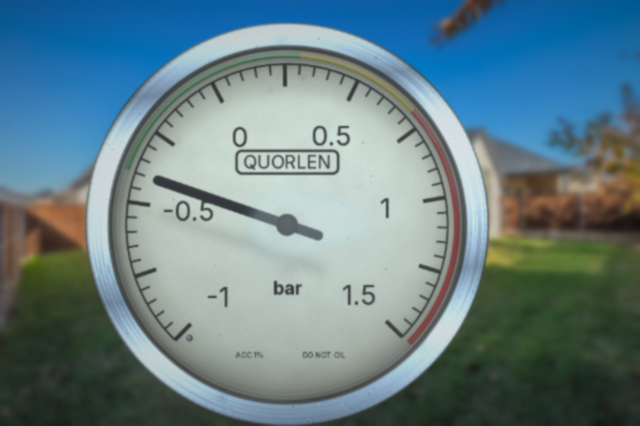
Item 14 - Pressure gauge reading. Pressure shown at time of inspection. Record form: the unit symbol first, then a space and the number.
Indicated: bar -0.4
